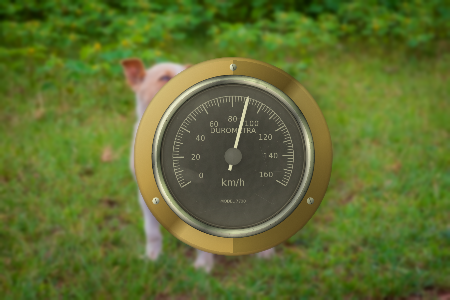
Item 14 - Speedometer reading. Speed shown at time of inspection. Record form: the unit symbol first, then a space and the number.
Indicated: km/h 90
